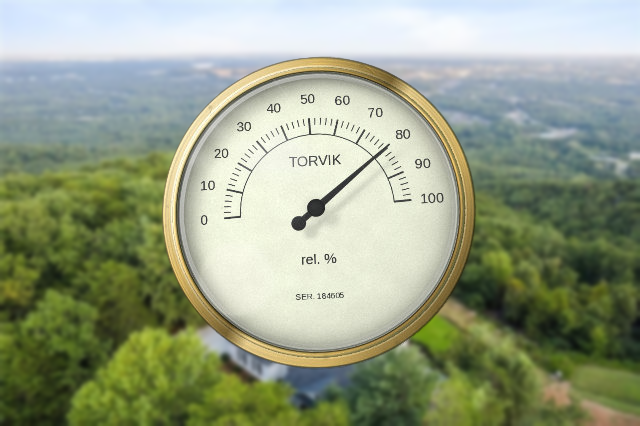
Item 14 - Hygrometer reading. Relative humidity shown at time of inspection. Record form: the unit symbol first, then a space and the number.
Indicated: % 80
